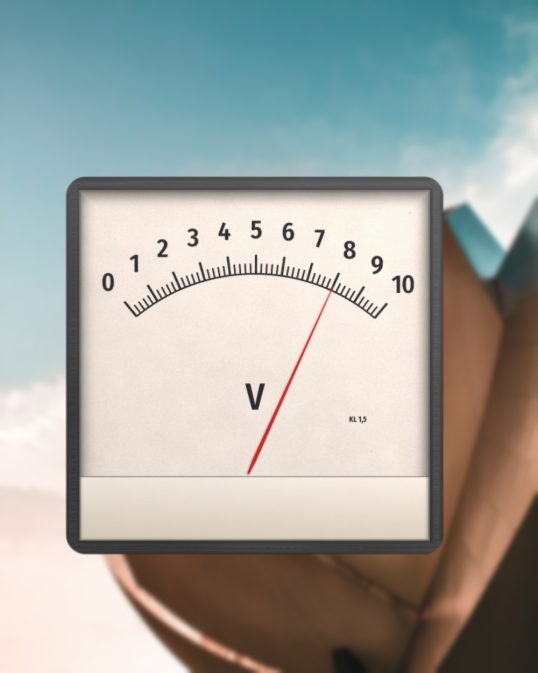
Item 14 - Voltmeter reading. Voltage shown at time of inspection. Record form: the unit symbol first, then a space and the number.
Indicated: V 8
